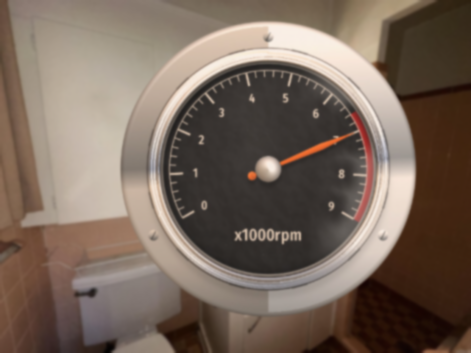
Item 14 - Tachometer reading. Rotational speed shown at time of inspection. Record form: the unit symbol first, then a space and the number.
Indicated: rpm 7000
